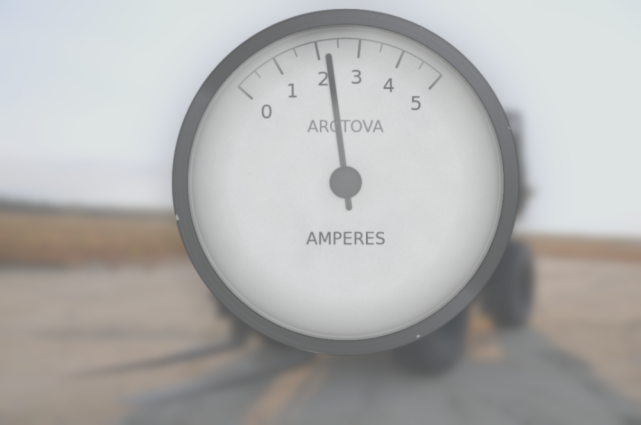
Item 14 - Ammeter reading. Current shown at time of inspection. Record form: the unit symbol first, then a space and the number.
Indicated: A 2.25
